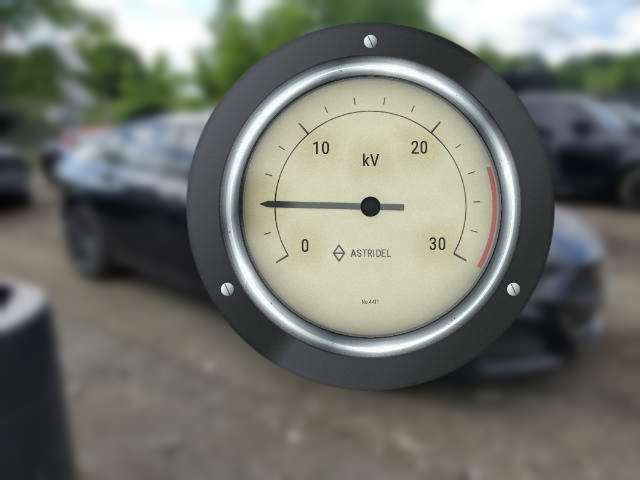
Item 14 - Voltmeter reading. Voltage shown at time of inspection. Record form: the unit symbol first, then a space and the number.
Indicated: kV 4
